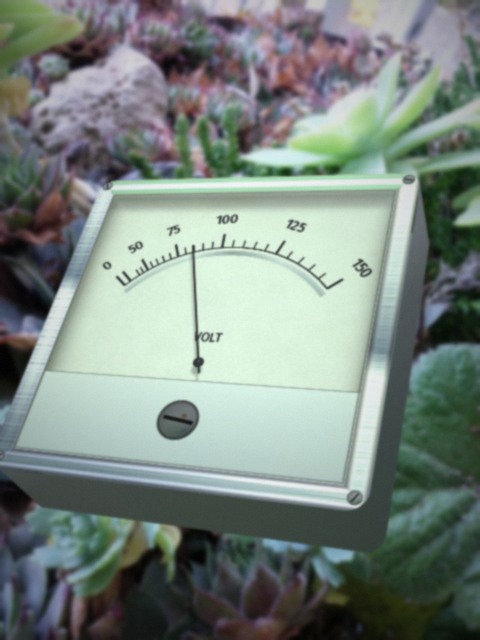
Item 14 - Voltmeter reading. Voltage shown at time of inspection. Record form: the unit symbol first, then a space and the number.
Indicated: V 85
